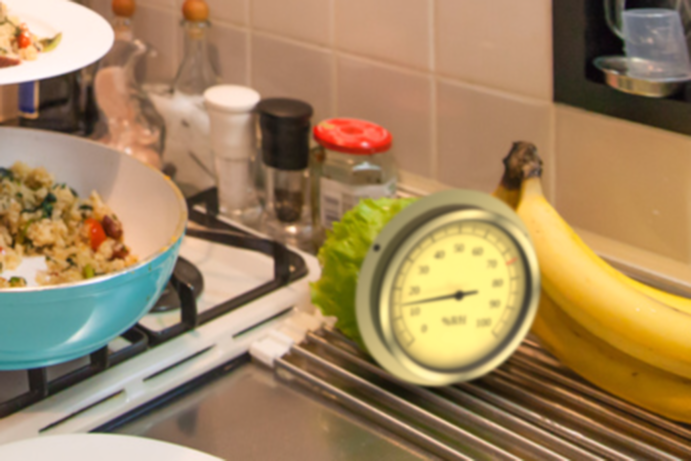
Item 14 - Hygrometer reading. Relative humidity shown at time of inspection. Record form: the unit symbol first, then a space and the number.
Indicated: % 15
